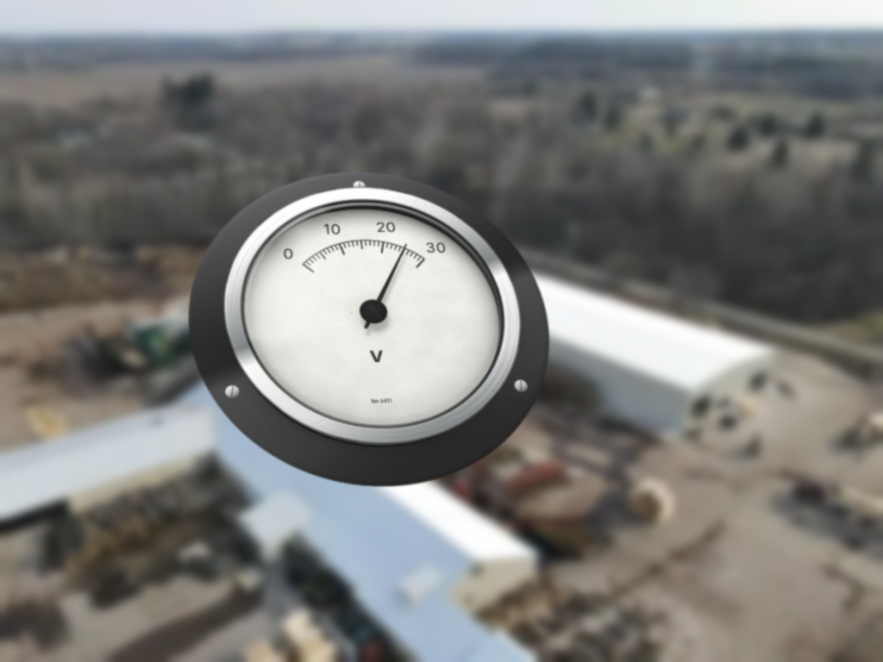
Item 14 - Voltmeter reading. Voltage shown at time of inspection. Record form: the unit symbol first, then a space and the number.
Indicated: V 25
